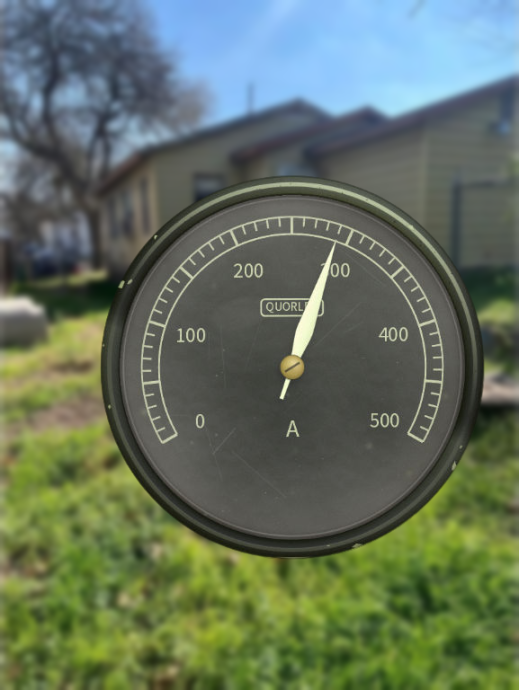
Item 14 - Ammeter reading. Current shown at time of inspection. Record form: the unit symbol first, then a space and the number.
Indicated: A 290
